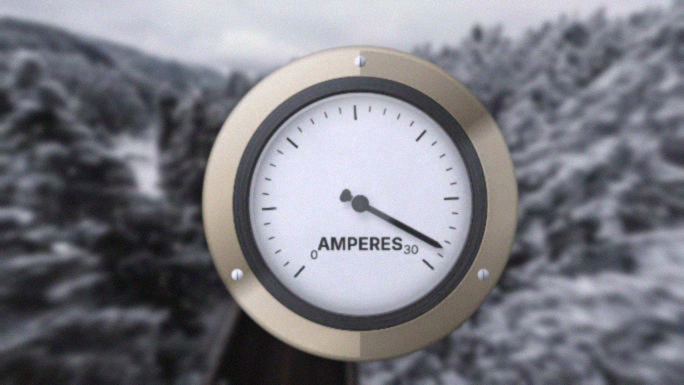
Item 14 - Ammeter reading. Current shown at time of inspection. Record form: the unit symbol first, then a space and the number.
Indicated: A 28.5
